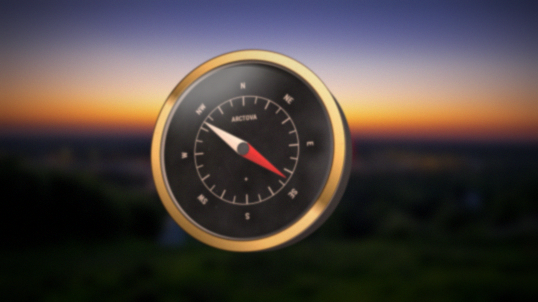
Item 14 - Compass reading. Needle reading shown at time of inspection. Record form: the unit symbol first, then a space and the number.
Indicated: ° 127.5
